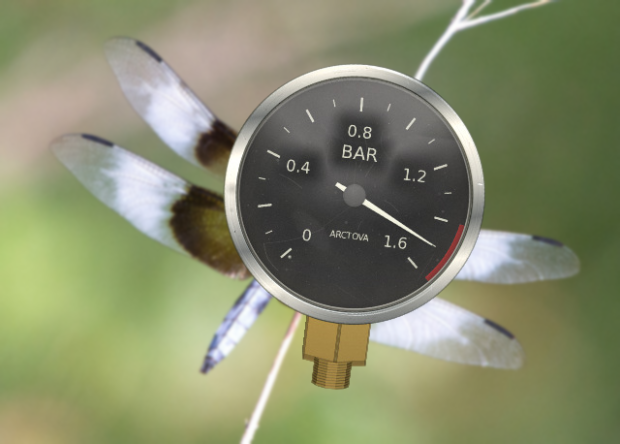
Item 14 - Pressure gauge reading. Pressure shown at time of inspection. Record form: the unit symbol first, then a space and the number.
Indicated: bar 1.5
